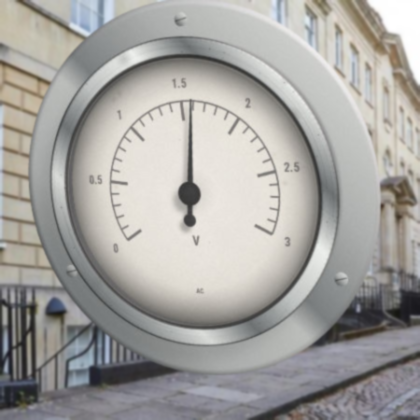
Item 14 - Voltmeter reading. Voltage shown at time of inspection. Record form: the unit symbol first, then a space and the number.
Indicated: V 1.6
